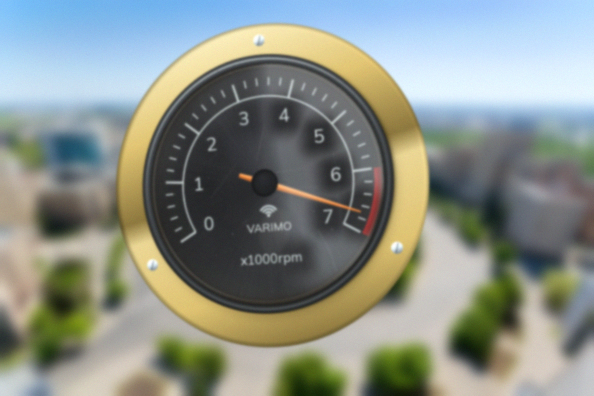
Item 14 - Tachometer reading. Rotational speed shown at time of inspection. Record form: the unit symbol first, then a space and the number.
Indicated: rpm 6700
